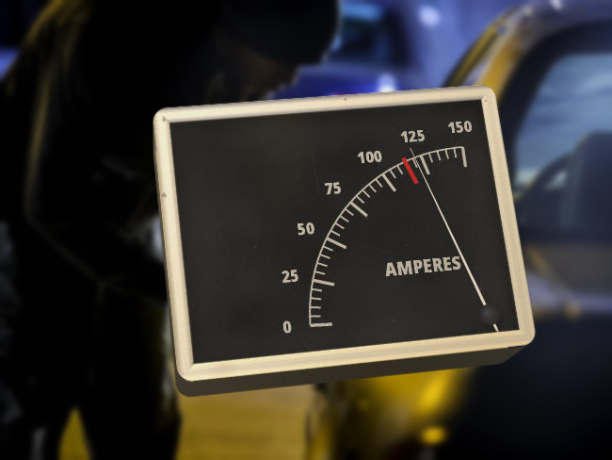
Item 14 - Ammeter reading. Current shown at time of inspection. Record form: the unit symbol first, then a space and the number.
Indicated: A 120
